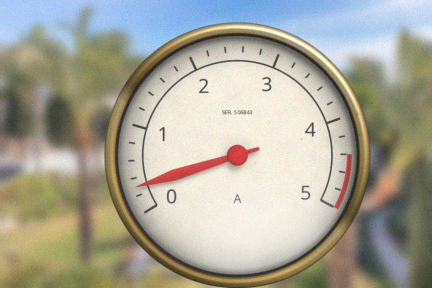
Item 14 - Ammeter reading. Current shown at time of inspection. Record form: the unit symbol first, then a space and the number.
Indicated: A 0.3
